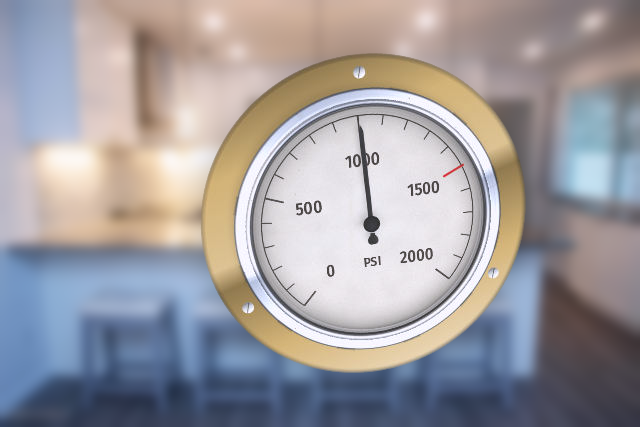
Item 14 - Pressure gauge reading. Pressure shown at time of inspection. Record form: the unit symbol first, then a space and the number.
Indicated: psi 1000
